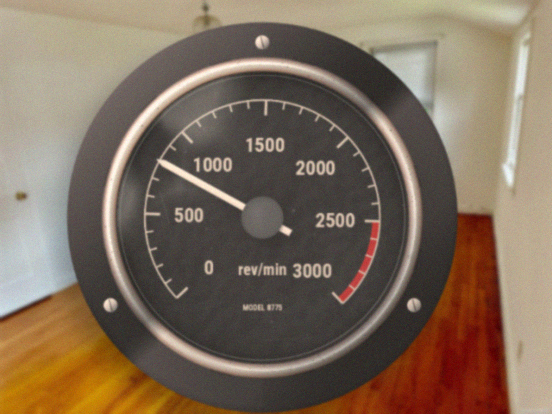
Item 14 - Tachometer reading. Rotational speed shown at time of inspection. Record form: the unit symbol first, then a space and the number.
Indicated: rpm 800
